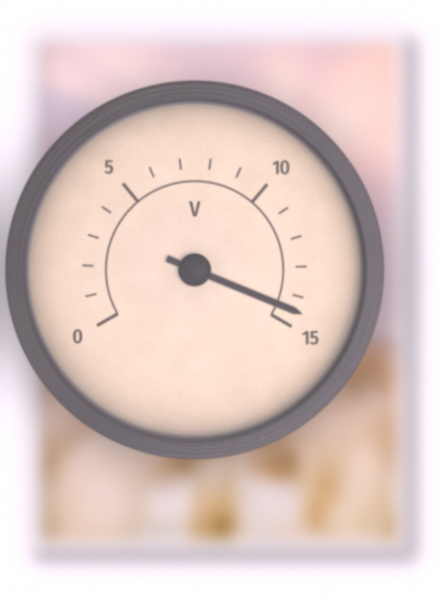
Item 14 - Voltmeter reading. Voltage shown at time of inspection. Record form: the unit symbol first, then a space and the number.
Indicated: V 14.5
